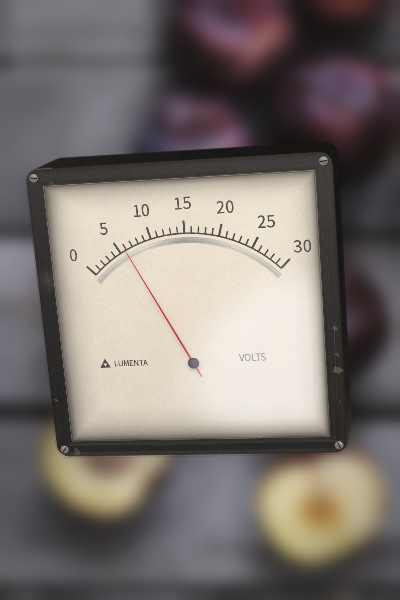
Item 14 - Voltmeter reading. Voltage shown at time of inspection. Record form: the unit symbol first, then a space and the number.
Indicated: V 6
